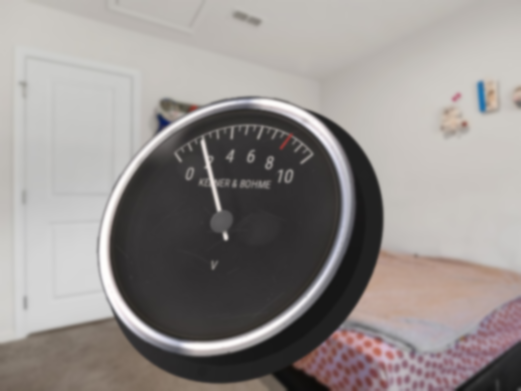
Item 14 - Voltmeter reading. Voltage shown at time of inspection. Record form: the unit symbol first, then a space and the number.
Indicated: V 2
